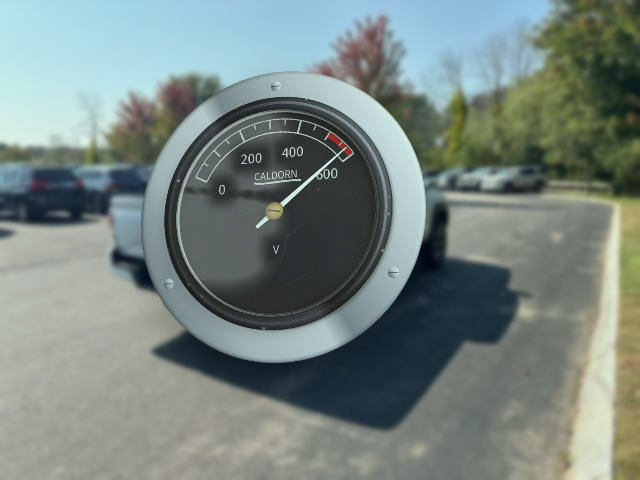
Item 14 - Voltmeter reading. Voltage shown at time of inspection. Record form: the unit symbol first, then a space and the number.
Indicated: V 575
